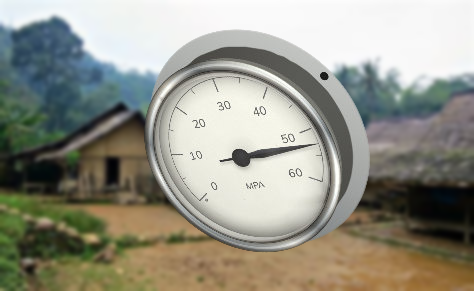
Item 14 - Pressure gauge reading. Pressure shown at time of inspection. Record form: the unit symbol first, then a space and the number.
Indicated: MPa 52.5
